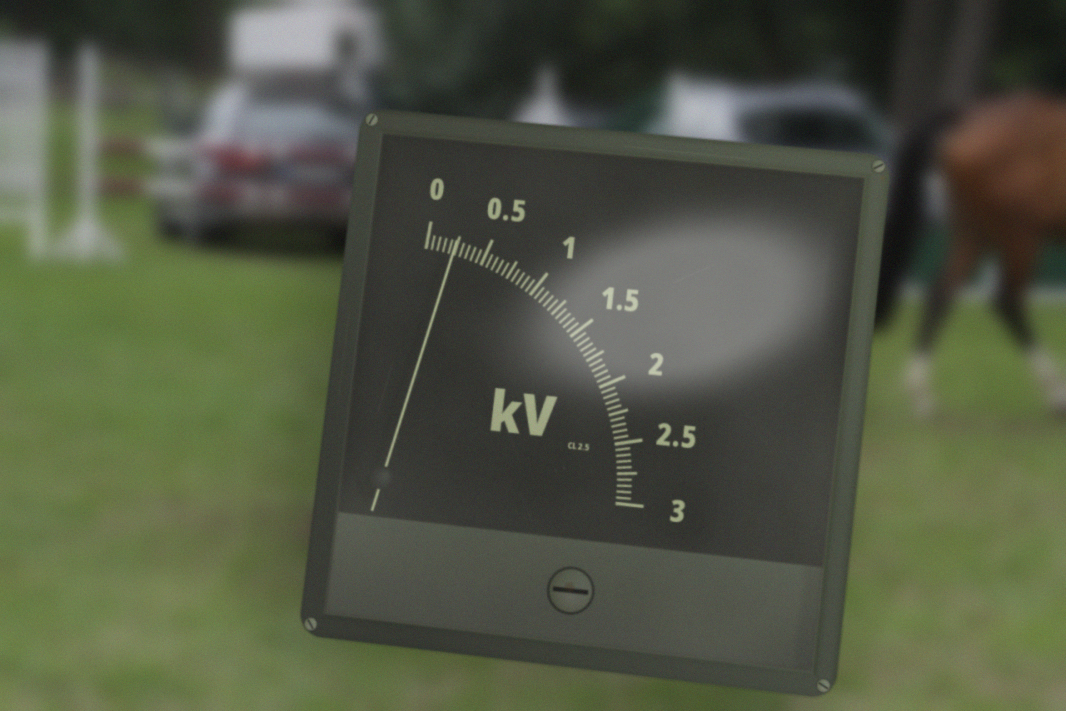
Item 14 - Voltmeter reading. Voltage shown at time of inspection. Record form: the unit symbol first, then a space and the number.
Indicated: kV 0.25
